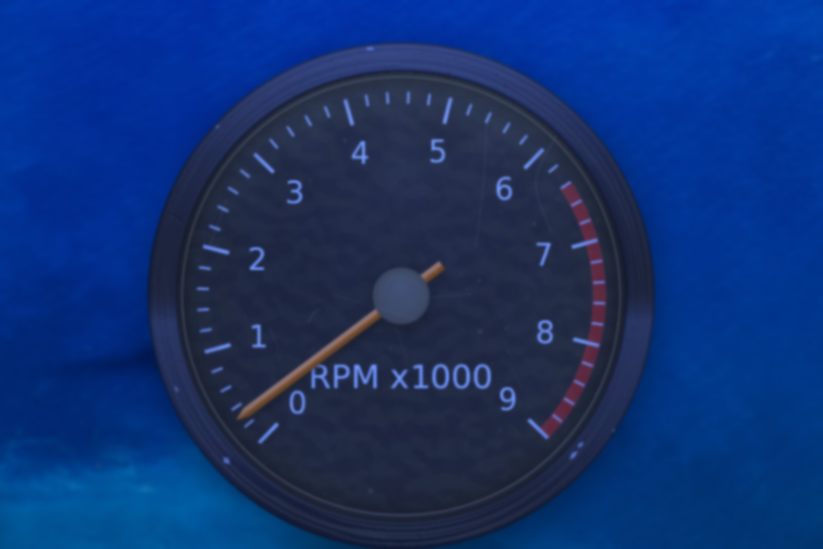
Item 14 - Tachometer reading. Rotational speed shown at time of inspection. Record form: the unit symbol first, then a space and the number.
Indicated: rpm 300
